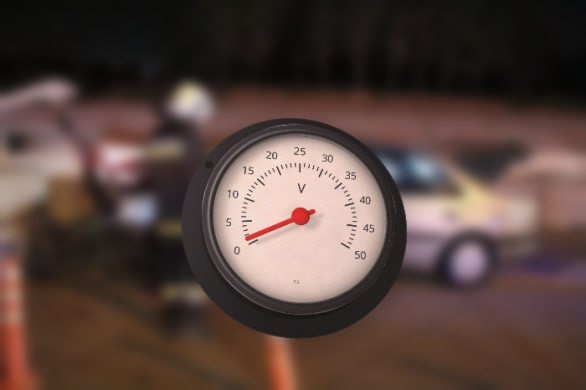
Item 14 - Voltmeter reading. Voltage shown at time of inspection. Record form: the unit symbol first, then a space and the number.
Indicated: V 1
